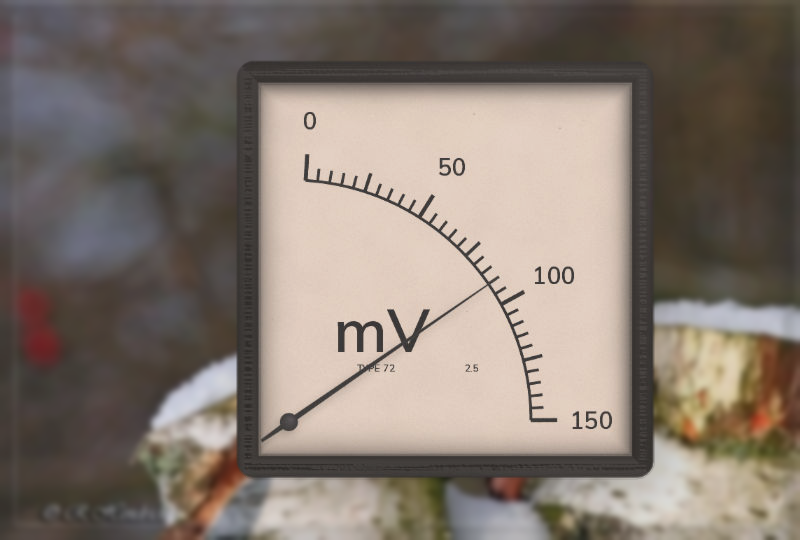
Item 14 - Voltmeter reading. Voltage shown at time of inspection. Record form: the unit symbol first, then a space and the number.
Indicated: mV 90
